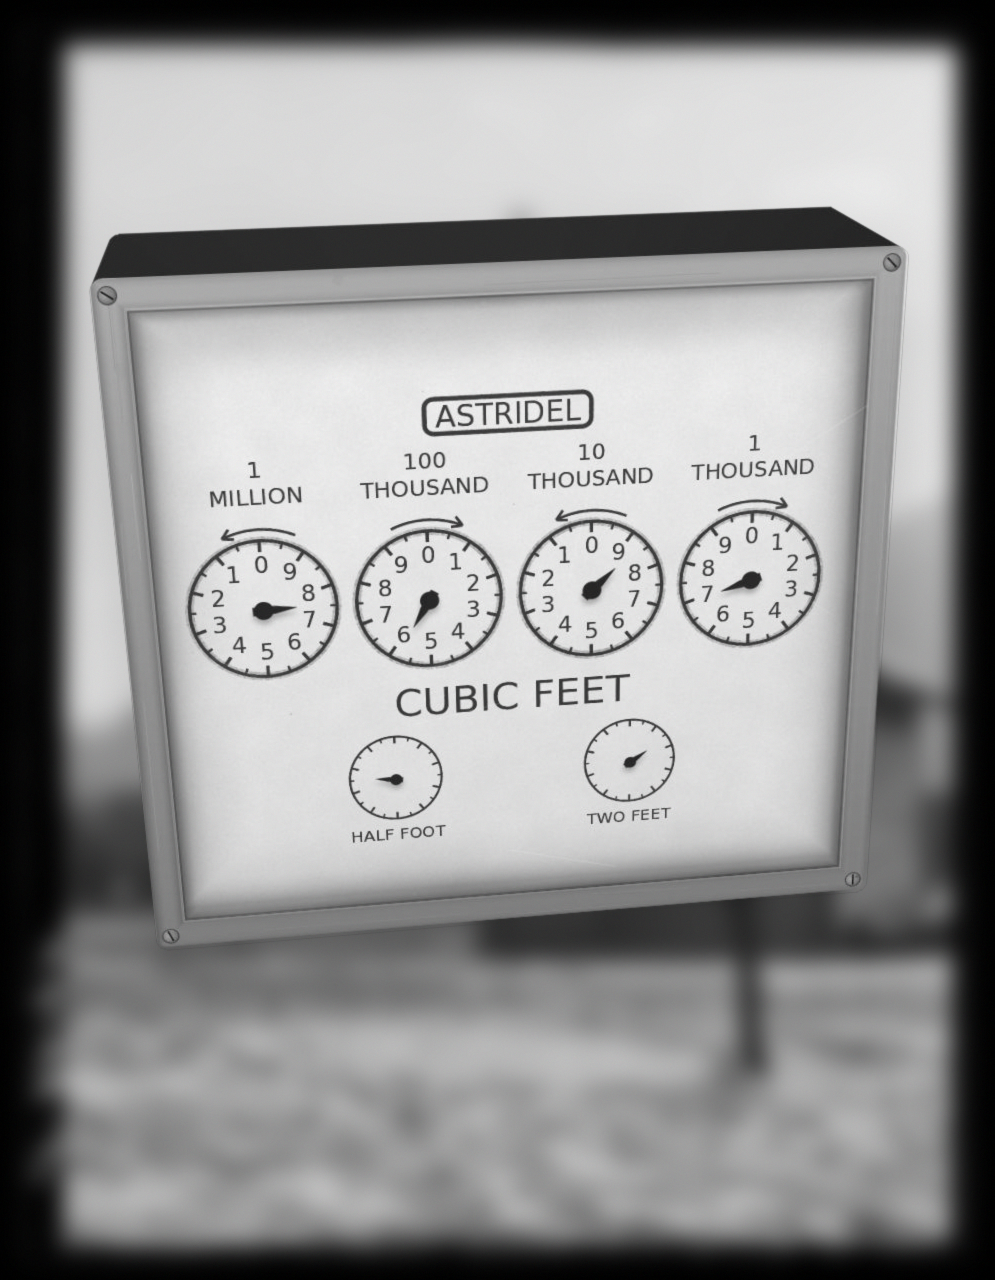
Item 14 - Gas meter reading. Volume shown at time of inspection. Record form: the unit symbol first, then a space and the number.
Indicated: ft³ 758700
